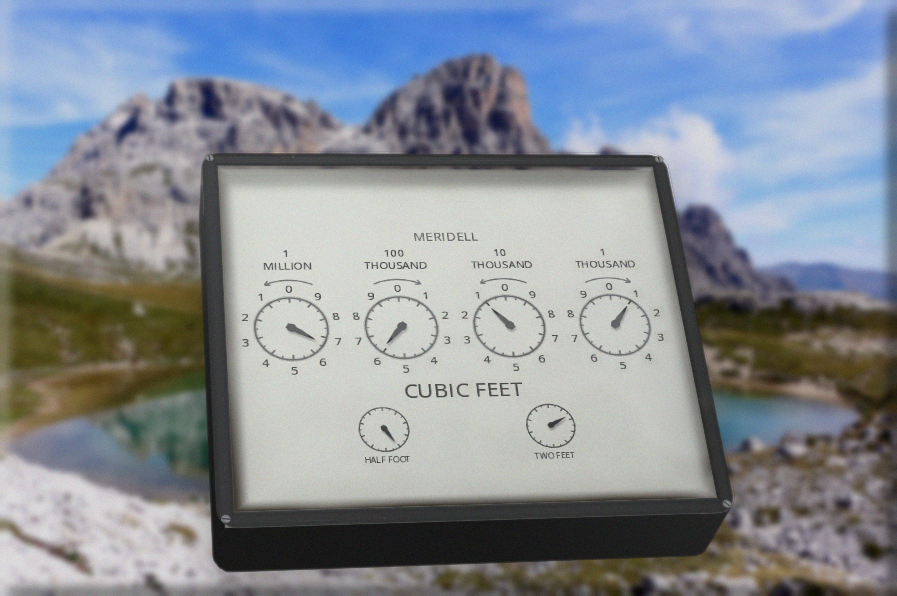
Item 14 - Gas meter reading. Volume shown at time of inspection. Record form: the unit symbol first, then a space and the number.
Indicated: ft³ 661100
